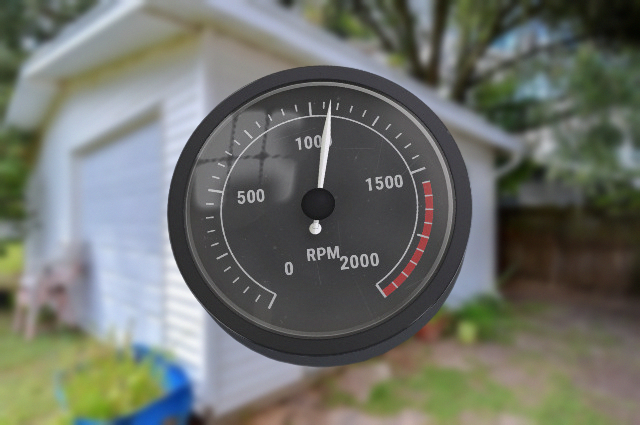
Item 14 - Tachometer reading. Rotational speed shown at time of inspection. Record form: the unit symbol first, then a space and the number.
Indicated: rpm 1075
